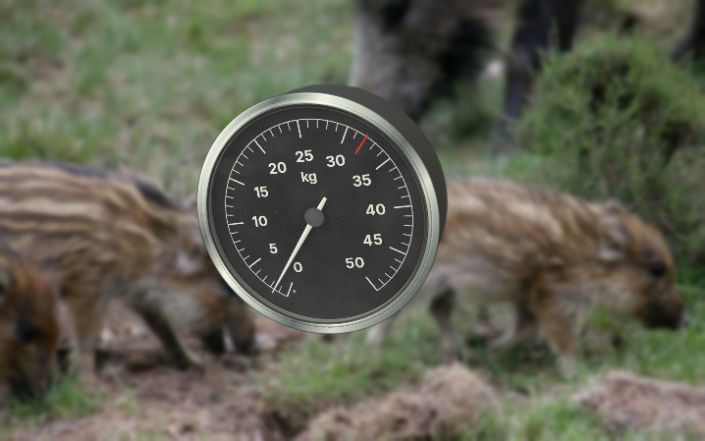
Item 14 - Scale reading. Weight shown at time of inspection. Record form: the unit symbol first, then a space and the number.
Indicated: kg 1.5
